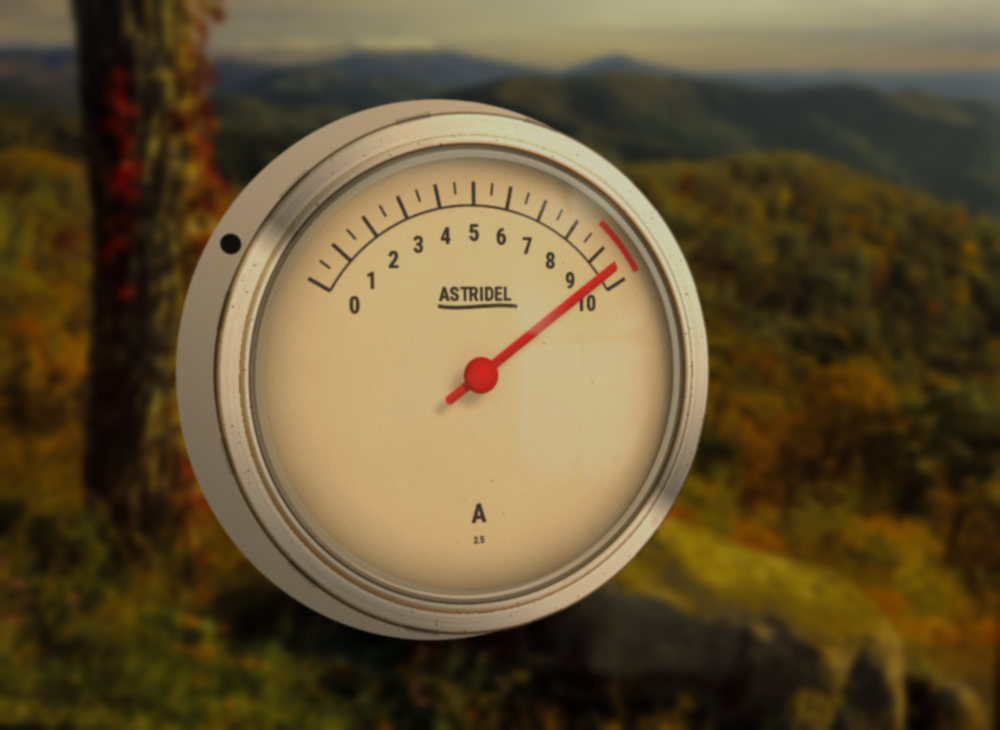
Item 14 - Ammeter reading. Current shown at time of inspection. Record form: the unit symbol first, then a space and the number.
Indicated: A 9.5
